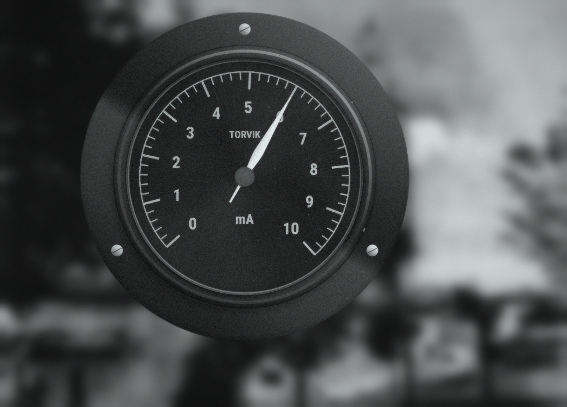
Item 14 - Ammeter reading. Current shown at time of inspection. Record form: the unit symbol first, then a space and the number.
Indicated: mA 6
